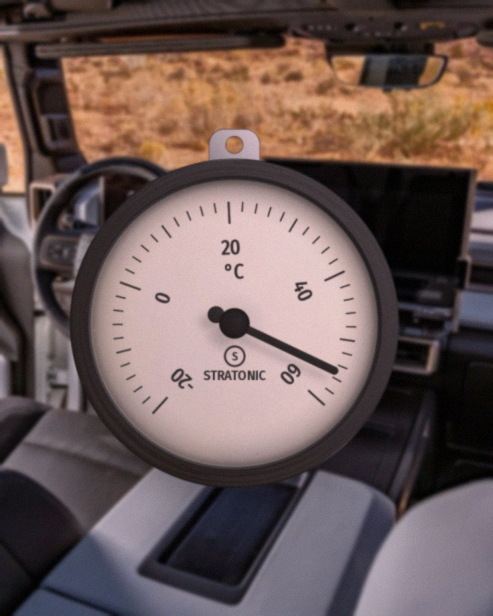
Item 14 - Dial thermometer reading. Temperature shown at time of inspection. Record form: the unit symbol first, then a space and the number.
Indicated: °C 55
